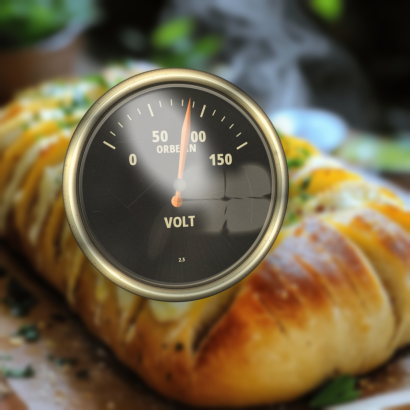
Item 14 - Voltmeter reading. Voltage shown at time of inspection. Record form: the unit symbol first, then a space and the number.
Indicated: V 85
